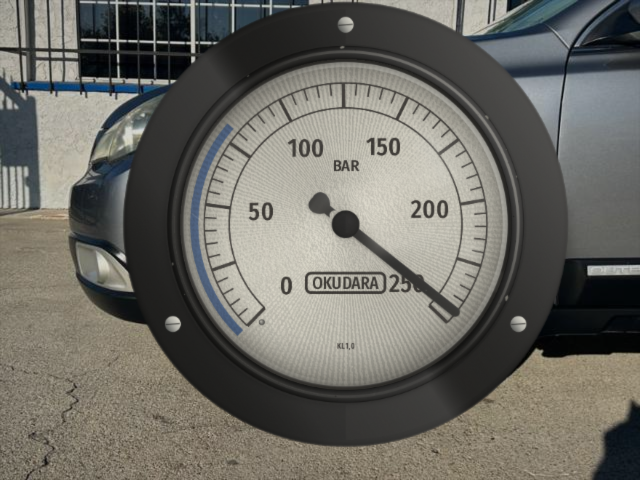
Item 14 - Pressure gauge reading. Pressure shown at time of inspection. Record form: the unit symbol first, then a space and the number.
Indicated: bar 245
